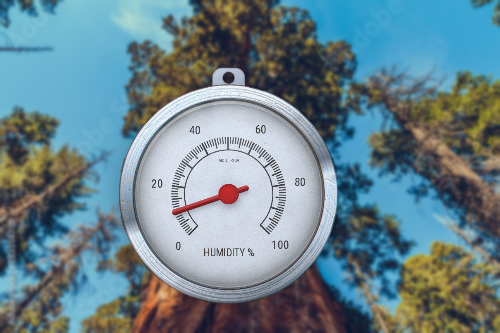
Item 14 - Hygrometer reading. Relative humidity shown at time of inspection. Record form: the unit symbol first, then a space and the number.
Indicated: % 10
